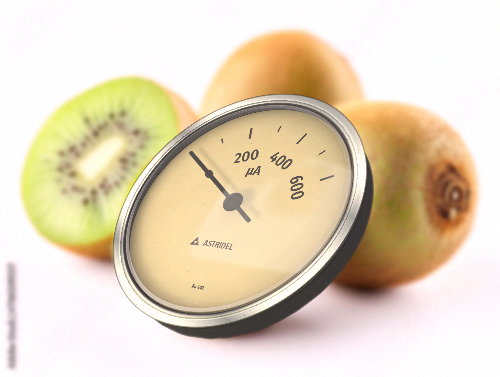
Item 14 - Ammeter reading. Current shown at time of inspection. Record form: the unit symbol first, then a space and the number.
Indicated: µA 0
